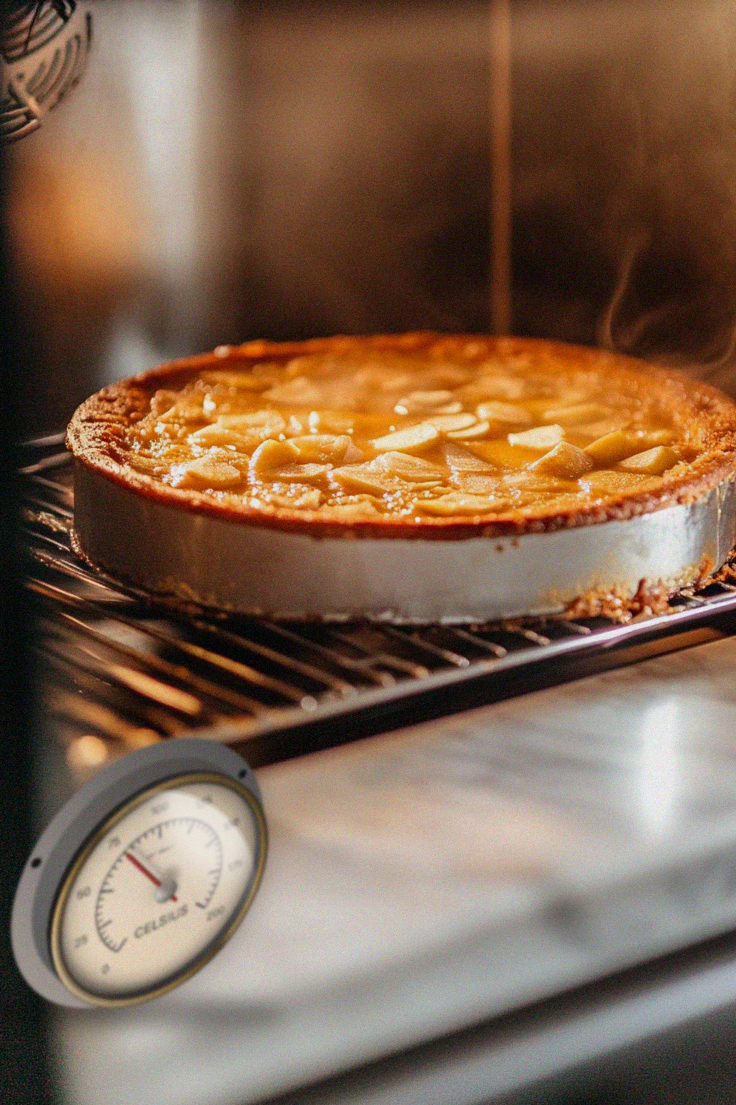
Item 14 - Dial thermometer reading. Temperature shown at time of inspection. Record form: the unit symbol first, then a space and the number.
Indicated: °C 75
